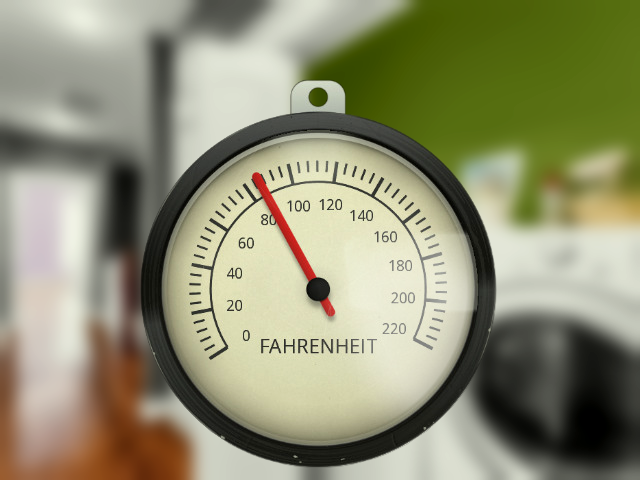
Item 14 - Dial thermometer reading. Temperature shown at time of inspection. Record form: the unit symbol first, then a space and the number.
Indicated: °F 86
